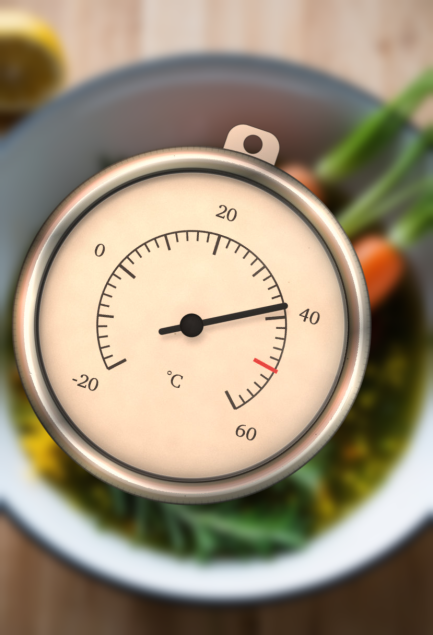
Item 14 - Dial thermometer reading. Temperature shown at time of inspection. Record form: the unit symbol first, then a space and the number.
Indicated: °C 38
